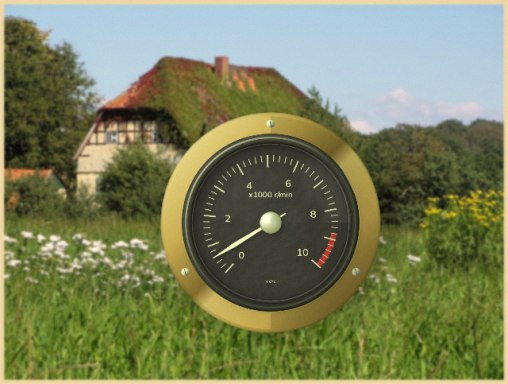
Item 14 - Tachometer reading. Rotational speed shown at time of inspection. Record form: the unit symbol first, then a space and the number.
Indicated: rpm 600
